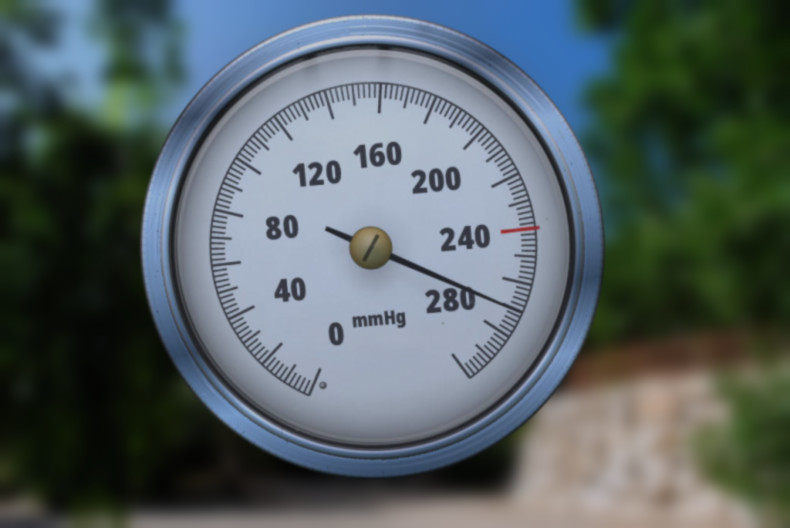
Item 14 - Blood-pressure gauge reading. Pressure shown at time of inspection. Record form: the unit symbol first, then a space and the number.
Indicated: mmHg 270
